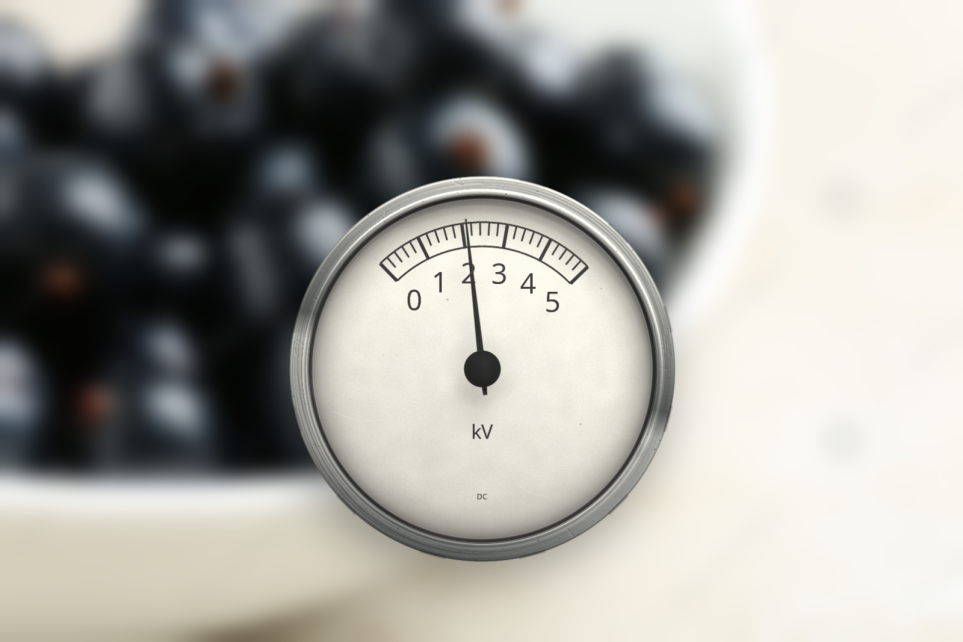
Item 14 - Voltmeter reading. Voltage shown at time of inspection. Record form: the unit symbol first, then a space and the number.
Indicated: kV 2.1
